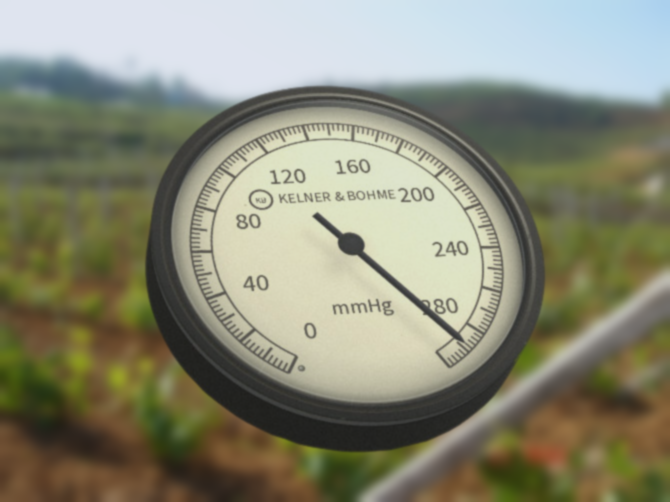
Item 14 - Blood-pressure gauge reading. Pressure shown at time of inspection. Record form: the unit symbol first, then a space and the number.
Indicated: mmHg 290
